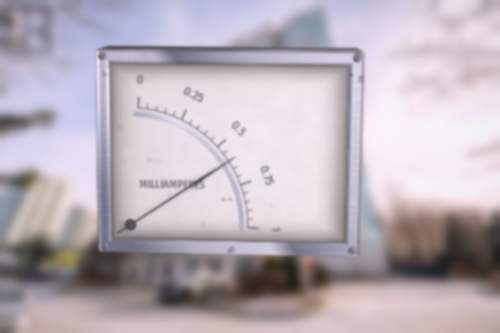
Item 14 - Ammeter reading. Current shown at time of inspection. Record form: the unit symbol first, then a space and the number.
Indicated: mA 0.6
